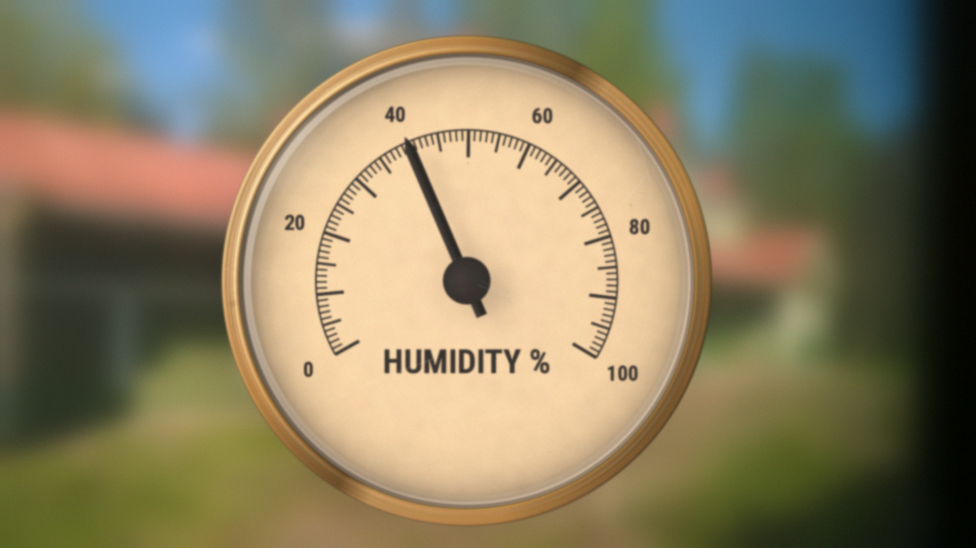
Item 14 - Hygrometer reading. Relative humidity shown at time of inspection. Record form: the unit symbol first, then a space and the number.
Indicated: % 40
